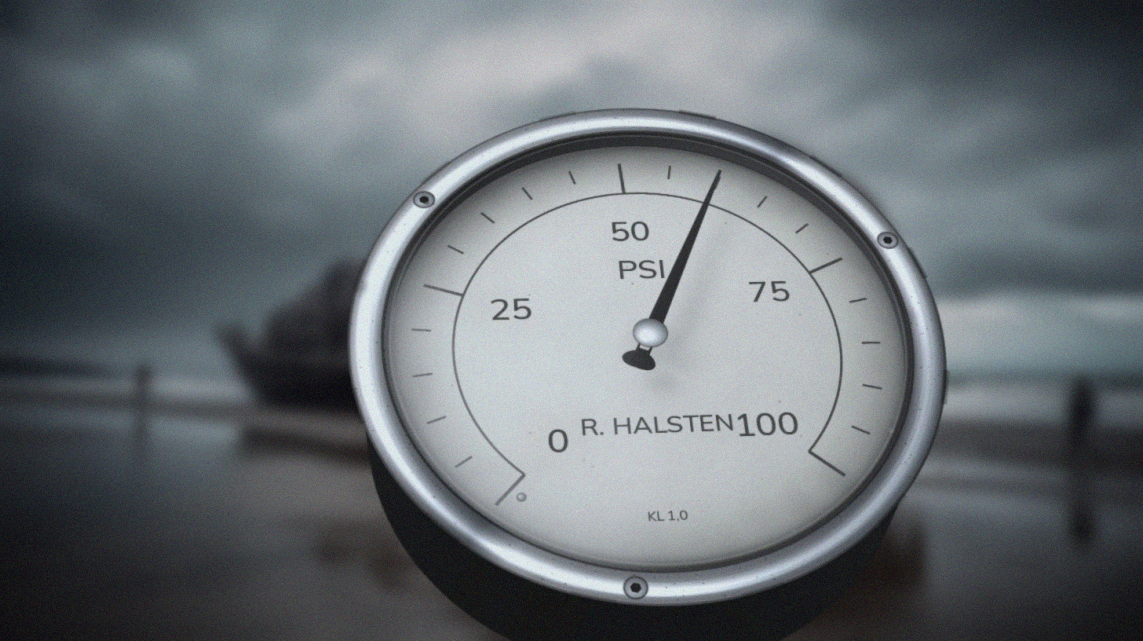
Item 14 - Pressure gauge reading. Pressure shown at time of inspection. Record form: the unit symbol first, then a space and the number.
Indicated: psi 60
